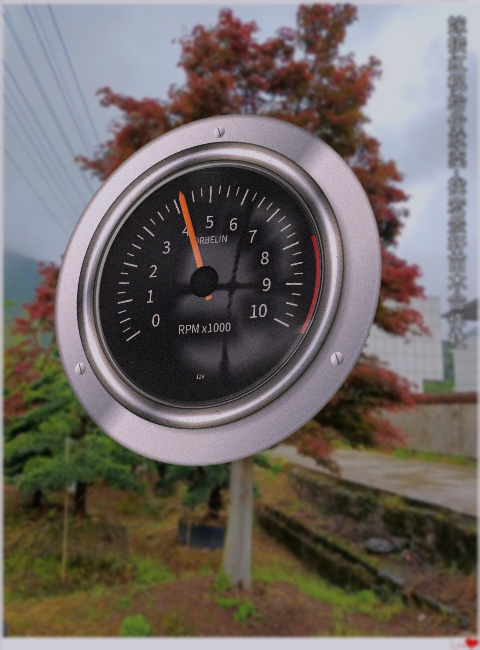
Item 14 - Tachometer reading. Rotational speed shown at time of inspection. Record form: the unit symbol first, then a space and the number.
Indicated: rpm 4250
